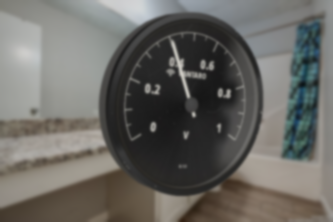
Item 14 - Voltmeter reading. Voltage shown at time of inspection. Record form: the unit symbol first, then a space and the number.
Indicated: V 0.4
